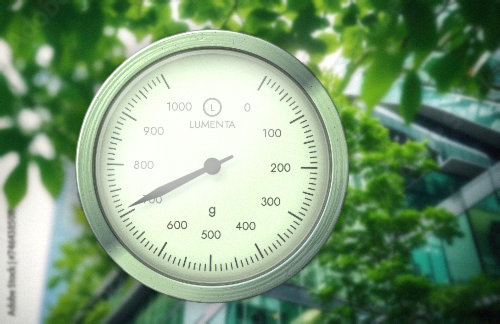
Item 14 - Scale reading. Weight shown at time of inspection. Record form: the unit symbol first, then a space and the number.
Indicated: g 710
